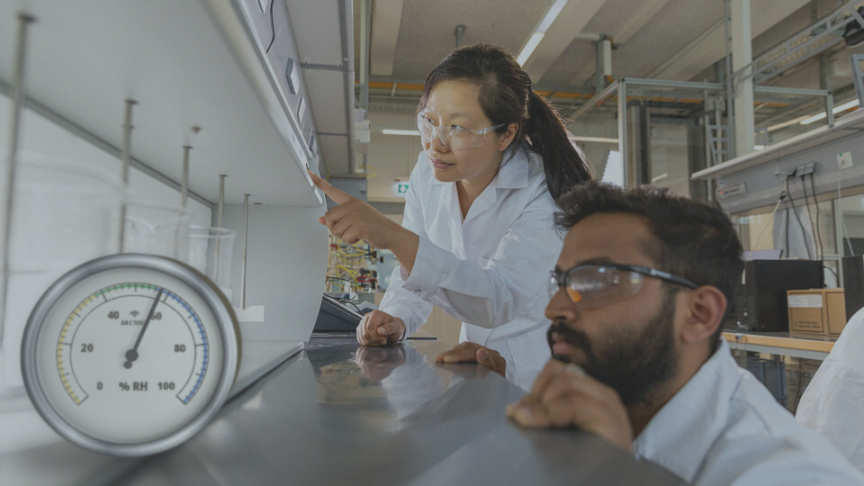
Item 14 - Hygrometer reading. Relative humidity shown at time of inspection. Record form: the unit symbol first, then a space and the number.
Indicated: % 58
